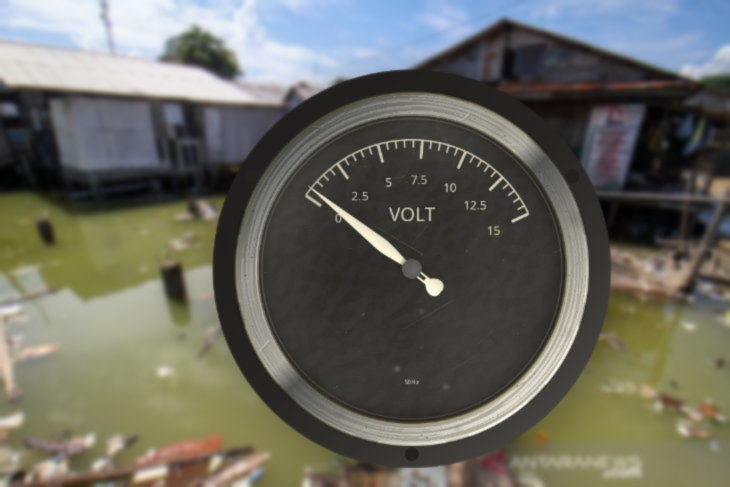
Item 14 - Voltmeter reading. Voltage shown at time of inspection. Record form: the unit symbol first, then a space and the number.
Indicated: V 0.5
